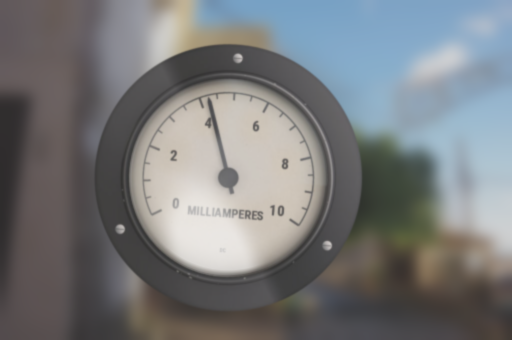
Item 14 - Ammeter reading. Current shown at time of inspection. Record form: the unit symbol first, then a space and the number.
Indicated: mA 4.25
